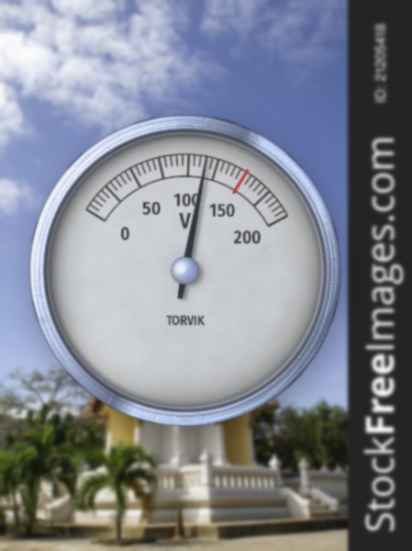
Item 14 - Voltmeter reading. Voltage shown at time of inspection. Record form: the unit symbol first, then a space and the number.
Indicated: V 115
